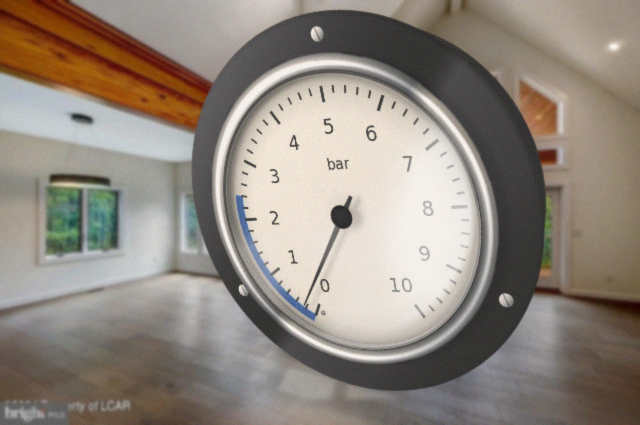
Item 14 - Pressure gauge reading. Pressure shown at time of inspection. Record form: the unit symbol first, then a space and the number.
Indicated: bar 0.2
